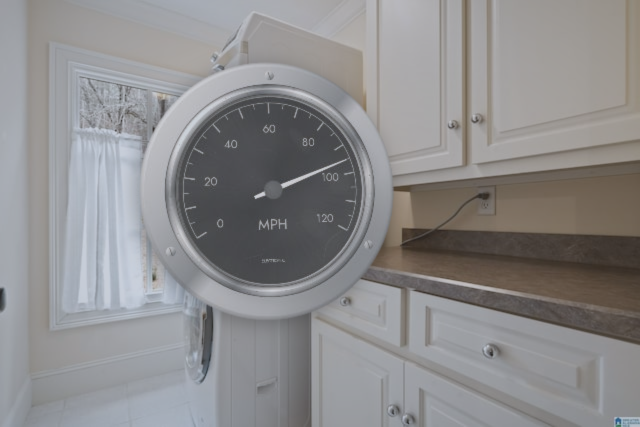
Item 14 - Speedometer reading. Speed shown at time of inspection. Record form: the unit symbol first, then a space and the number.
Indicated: mph 95
